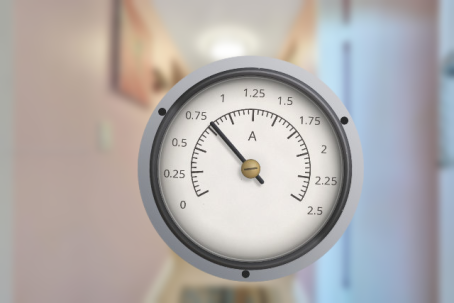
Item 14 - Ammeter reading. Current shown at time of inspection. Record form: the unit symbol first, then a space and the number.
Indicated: A 0.8
